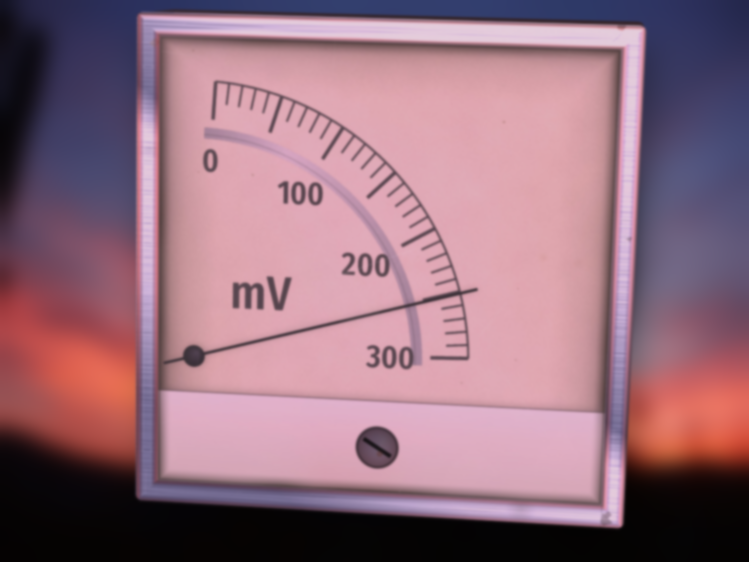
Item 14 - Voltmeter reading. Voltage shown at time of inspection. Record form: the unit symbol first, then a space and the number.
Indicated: mV 250
